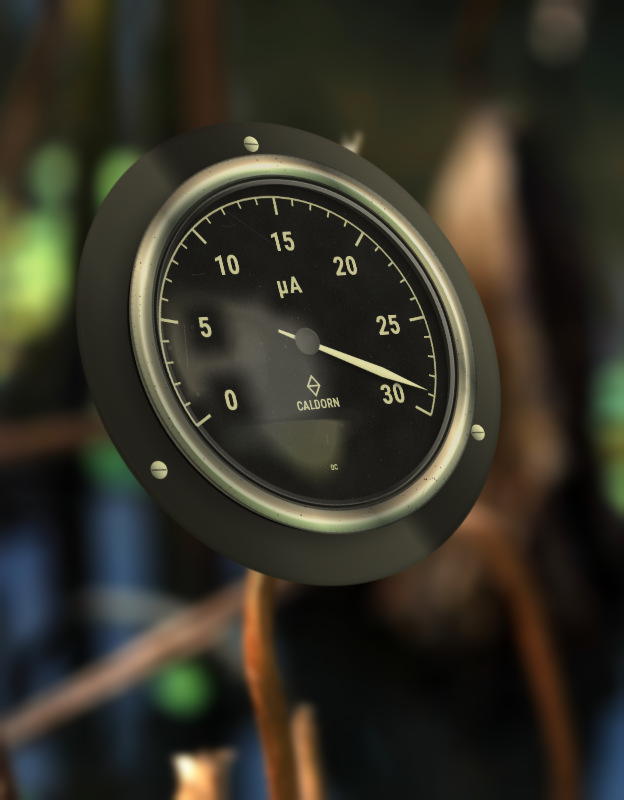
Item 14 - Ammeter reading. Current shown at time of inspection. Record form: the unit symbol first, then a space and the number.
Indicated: µA 29
